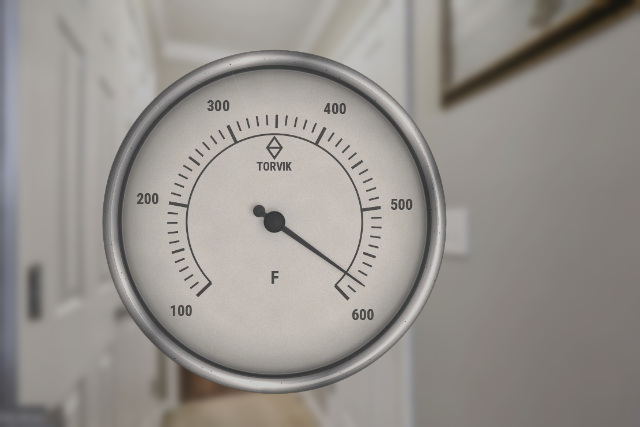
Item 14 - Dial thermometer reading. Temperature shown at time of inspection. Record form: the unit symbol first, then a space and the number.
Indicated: °F 580
